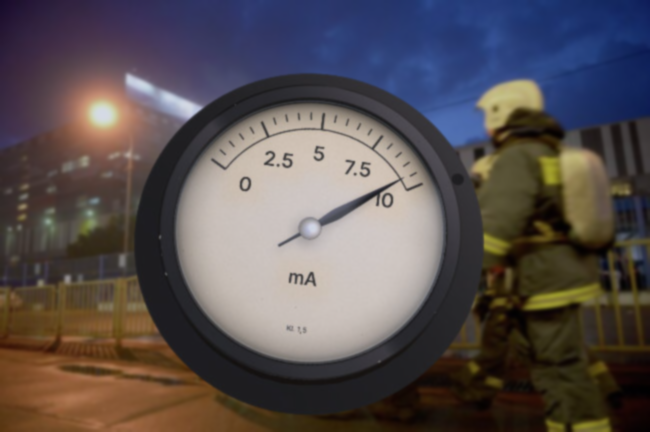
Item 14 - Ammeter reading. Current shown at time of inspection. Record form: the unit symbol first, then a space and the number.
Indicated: mA 9.5
